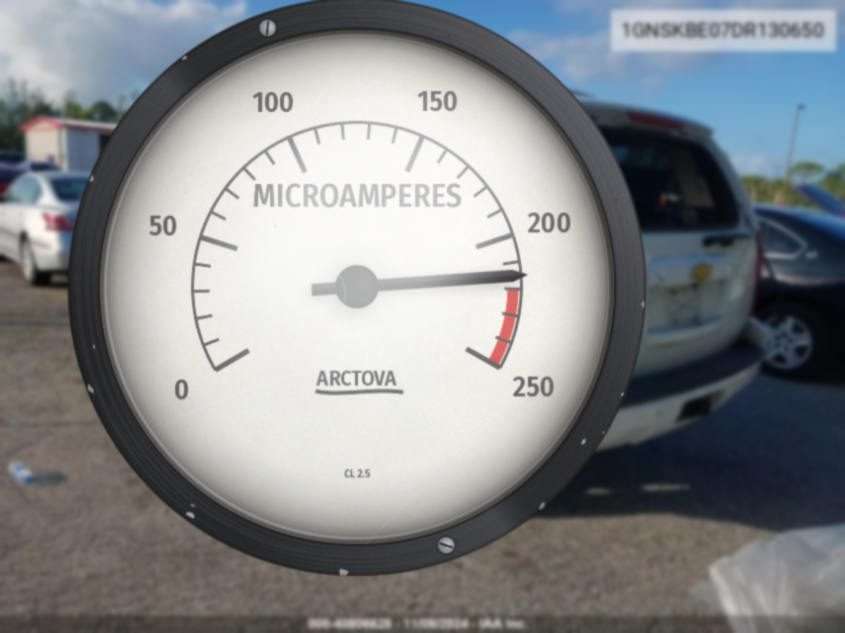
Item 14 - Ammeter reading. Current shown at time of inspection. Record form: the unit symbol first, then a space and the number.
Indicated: µA 215
